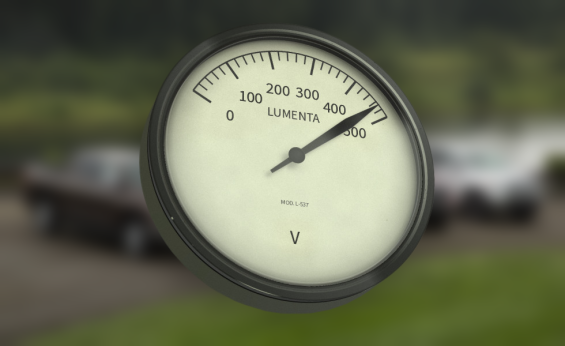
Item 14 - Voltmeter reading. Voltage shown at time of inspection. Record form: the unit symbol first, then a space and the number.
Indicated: V 470
